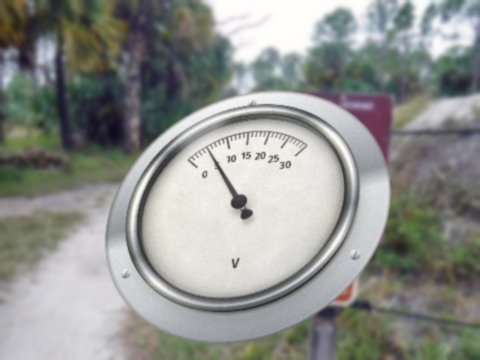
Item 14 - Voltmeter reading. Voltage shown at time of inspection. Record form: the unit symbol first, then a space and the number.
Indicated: V 5
